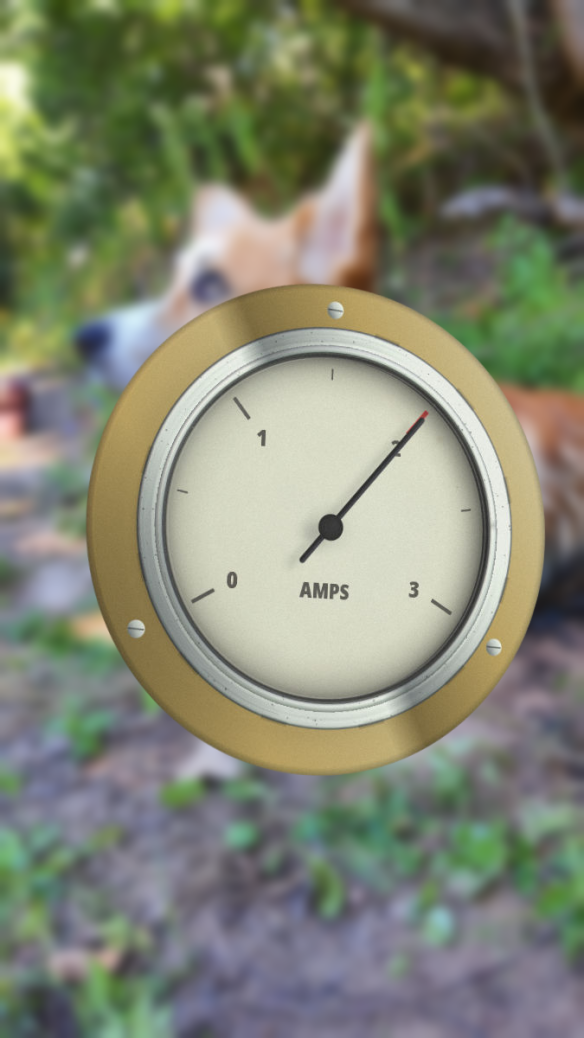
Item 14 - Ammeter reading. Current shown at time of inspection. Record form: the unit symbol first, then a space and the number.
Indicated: A 2
